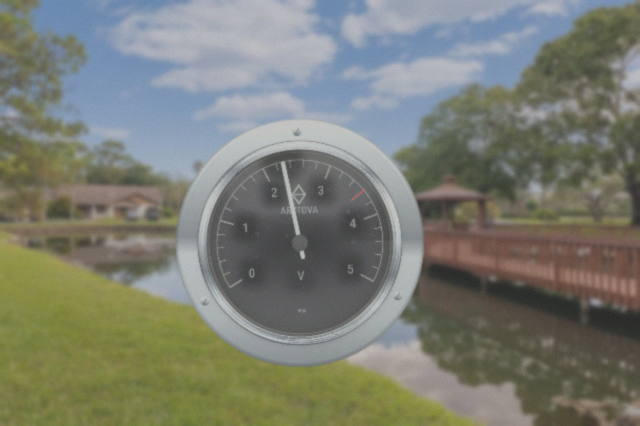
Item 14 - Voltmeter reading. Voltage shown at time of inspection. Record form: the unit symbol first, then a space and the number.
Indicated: V 2.3
